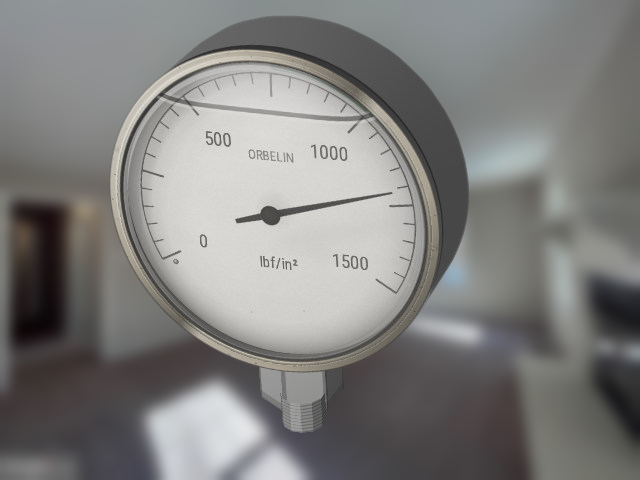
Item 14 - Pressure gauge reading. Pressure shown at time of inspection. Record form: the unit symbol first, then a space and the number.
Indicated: psi 1200
